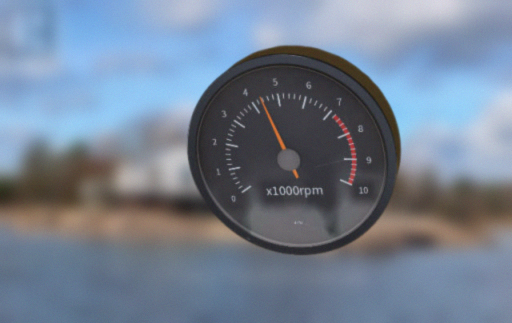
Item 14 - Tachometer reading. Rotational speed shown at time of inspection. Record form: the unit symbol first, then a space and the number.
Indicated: rpm 4400
